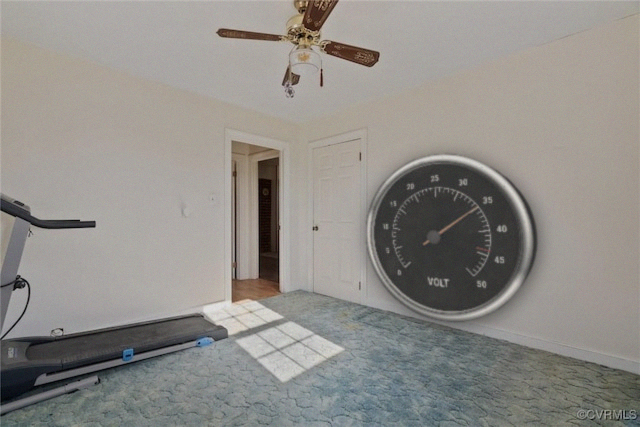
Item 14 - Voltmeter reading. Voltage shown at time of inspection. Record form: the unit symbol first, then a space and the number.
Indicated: V 35
